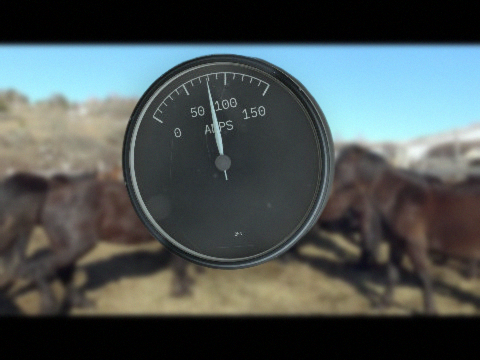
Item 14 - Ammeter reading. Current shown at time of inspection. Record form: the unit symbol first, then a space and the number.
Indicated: A 80
